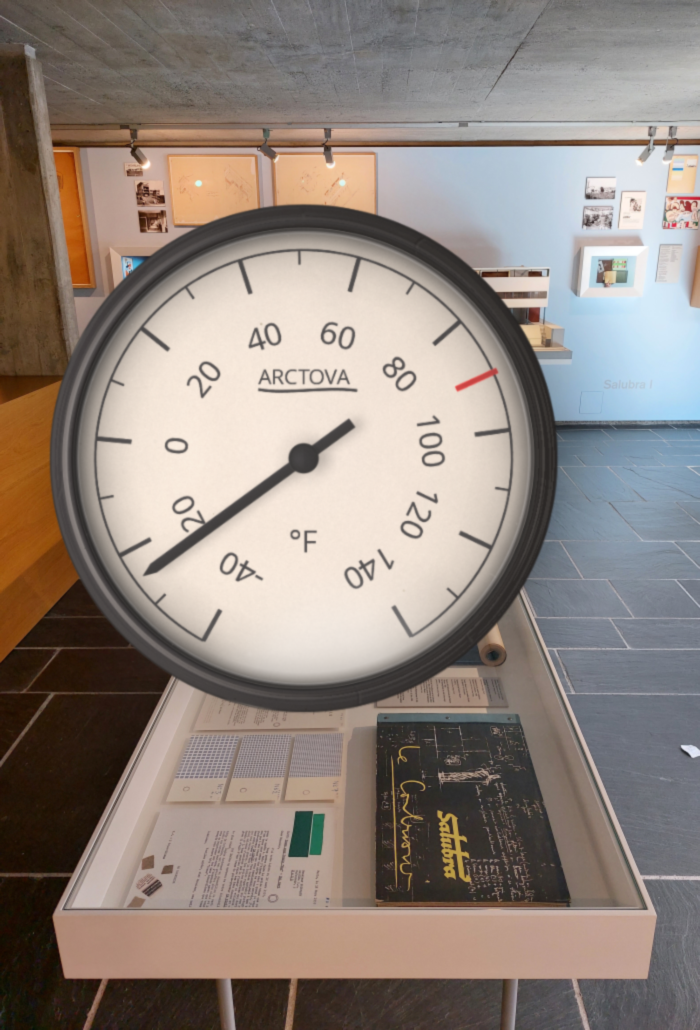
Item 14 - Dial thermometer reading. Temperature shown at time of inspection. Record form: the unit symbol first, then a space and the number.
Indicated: °F -25
